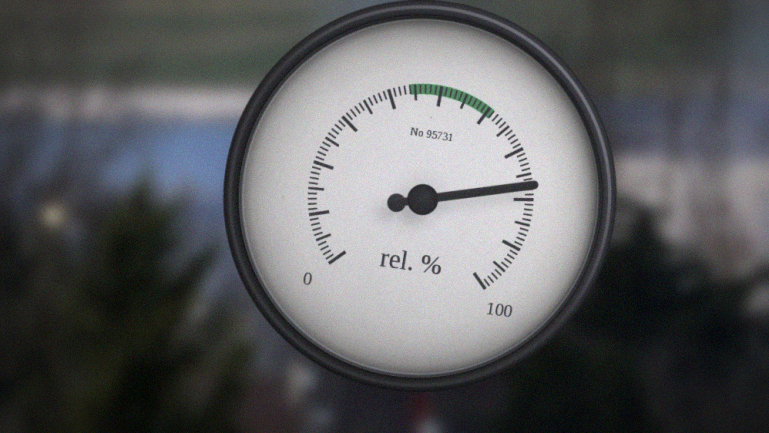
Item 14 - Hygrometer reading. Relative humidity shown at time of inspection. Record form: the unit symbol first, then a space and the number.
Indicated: % 77
